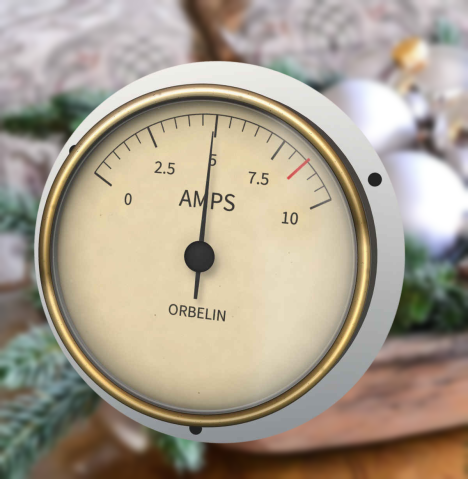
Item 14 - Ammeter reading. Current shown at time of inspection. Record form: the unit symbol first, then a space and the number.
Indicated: A 5
